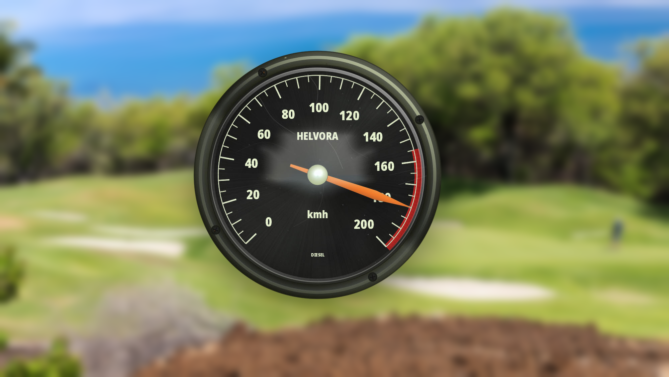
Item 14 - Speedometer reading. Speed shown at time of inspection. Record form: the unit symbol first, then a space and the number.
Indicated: km/h 180
